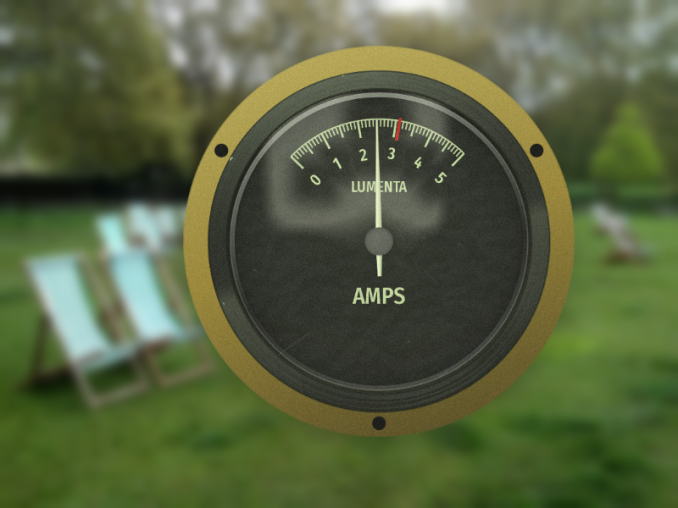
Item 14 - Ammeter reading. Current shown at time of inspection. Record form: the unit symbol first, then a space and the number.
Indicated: A 2.5
